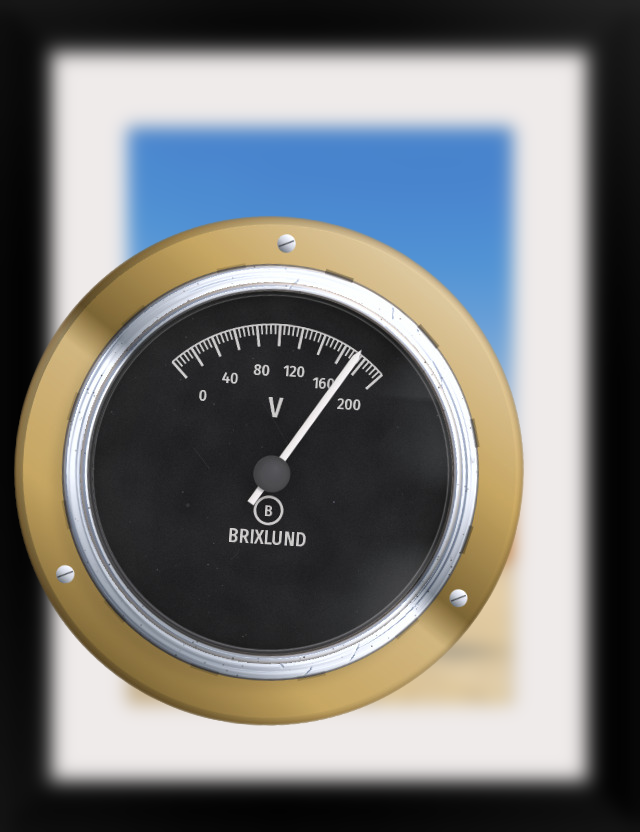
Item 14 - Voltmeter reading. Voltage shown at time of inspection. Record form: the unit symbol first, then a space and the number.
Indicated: V 172
